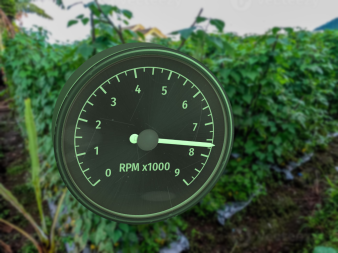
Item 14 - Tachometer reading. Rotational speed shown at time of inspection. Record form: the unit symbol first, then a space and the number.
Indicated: rpm 7625
